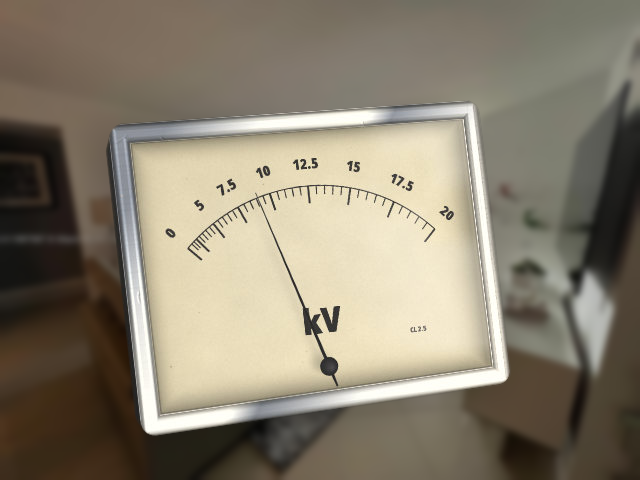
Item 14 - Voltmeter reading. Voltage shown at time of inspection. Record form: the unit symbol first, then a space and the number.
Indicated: kV 9
